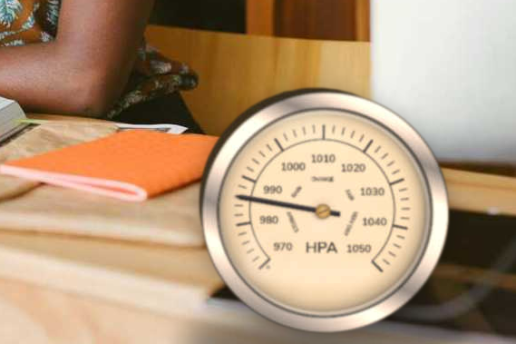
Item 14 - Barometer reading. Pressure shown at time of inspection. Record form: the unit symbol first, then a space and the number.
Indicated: hPa 986
